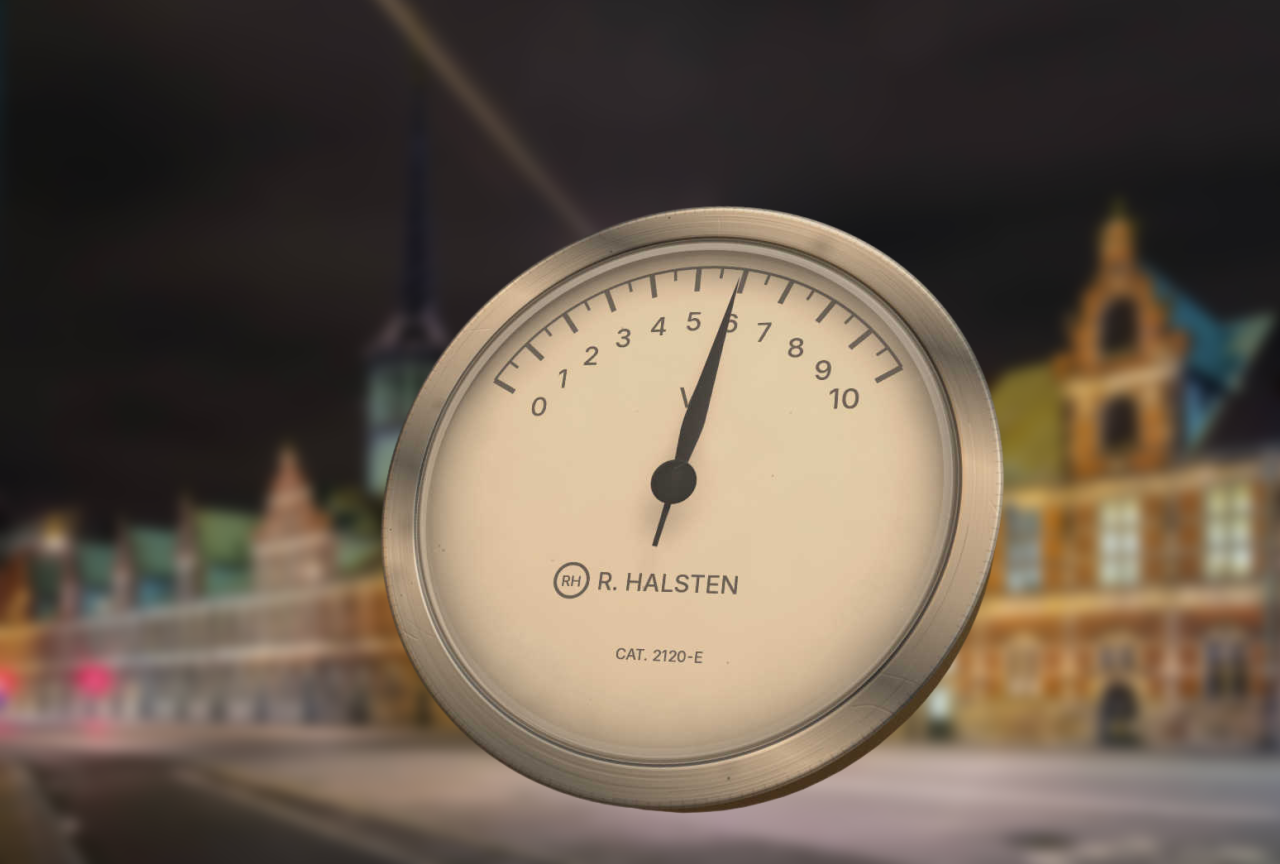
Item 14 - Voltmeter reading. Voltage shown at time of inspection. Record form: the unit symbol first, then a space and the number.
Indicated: V 6
